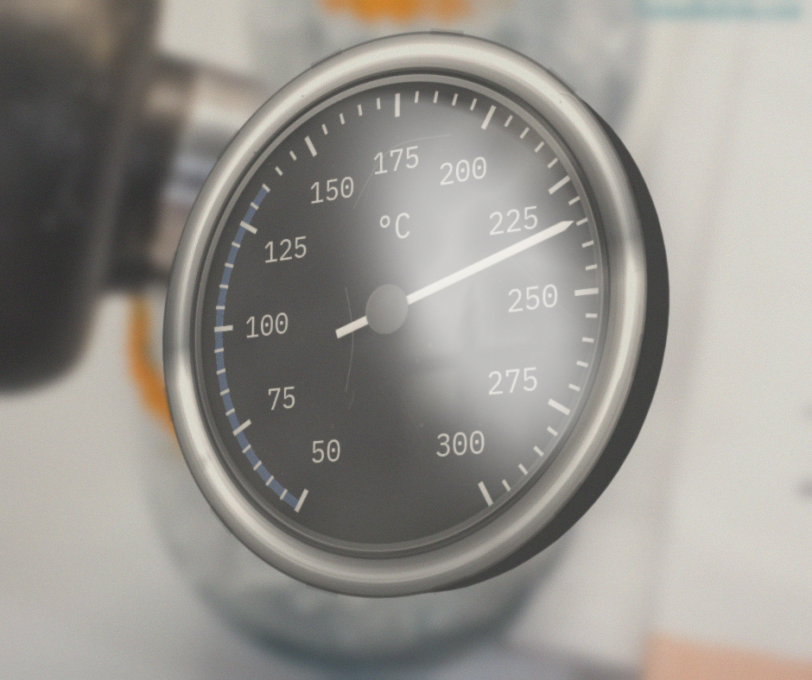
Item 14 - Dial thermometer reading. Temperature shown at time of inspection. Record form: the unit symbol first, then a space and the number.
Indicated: °C 235
